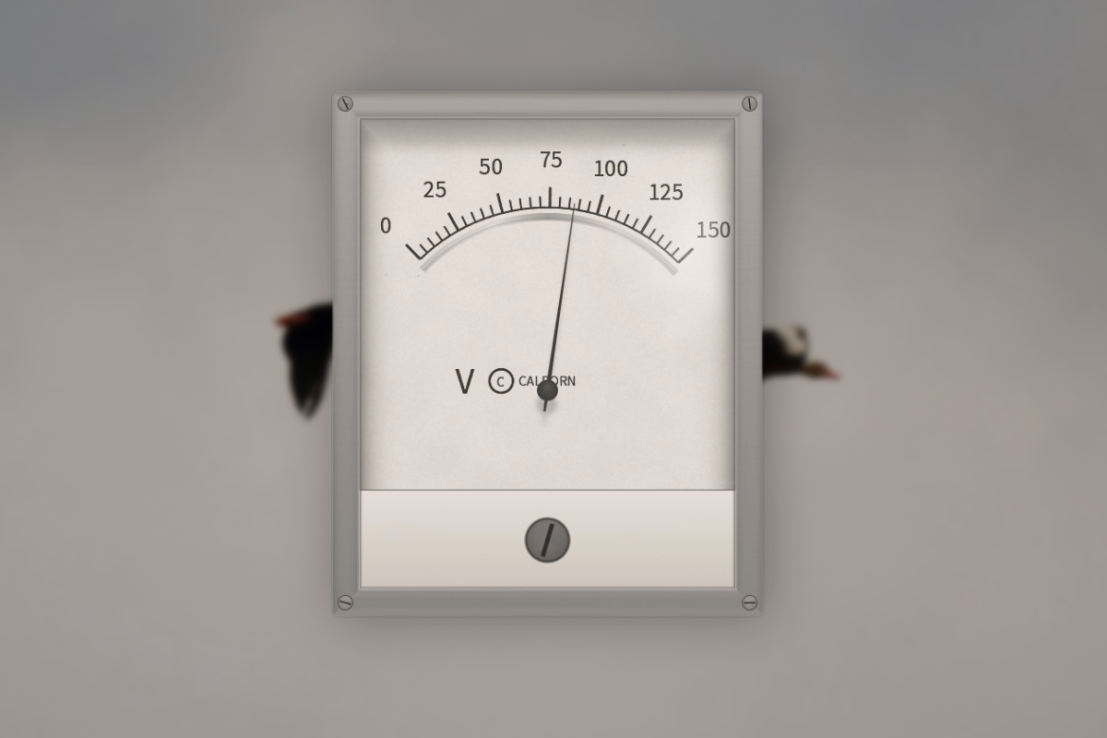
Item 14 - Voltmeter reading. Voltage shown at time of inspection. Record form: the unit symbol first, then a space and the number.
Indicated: V 87.5
